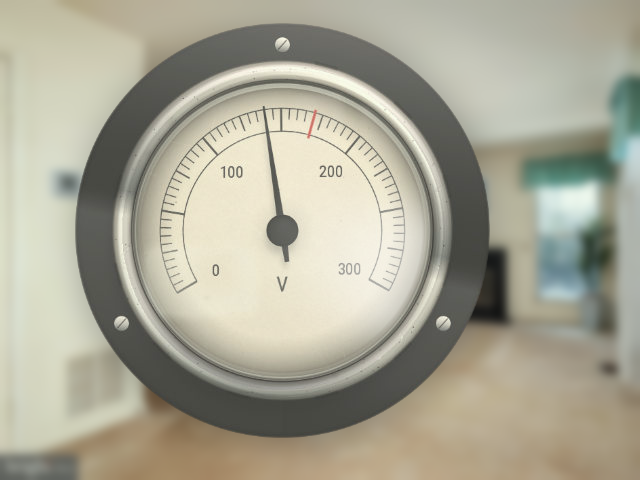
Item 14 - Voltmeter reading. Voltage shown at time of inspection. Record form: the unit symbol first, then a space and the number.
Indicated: V 140
